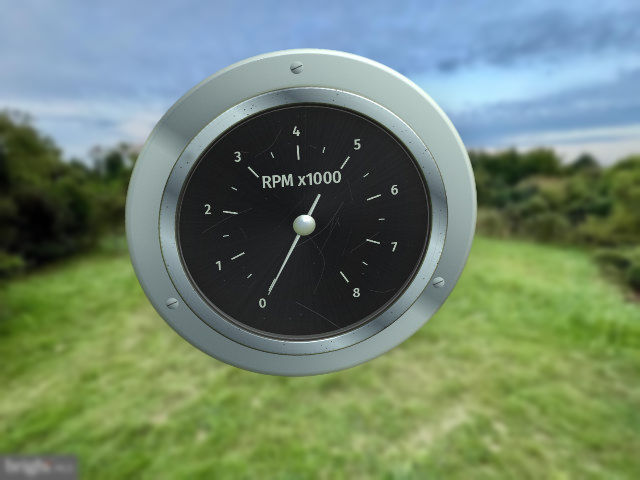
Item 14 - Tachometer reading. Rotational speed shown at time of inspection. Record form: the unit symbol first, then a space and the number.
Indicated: rpm 0
